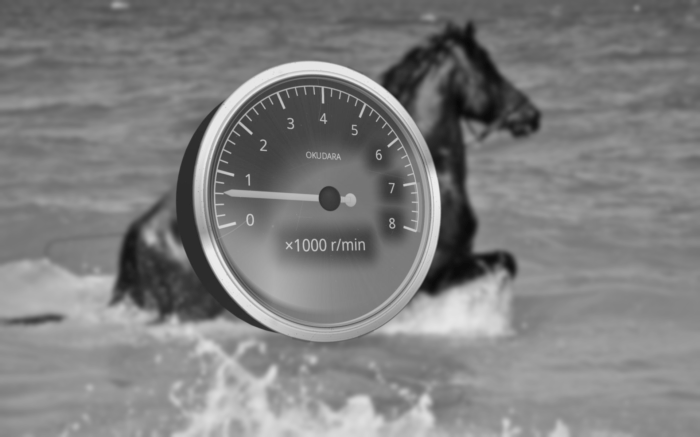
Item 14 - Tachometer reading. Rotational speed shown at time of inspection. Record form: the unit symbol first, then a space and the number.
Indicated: rpm 600
